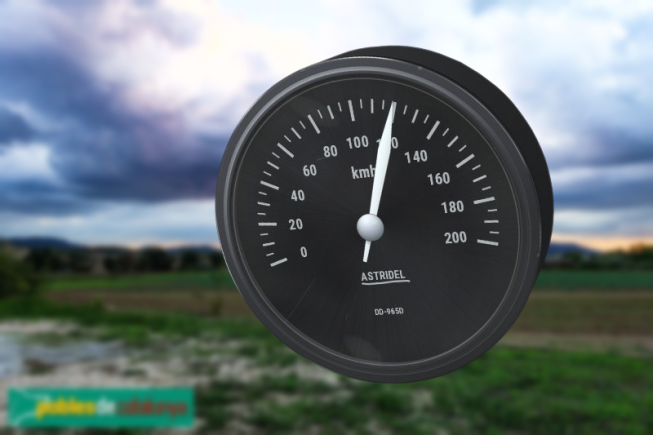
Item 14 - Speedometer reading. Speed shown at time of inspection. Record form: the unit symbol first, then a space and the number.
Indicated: km/h 120
